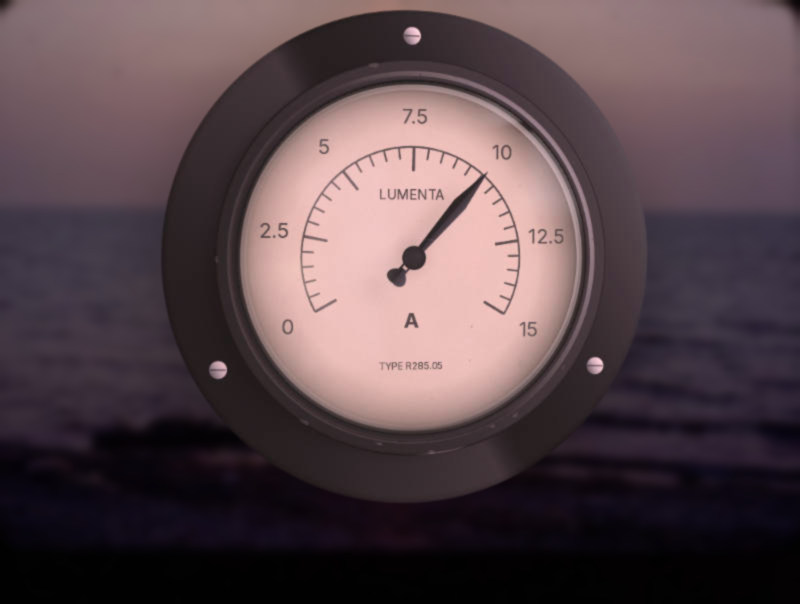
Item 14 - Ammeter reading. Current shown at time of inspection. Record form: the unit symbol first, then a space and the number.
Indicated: A 10
